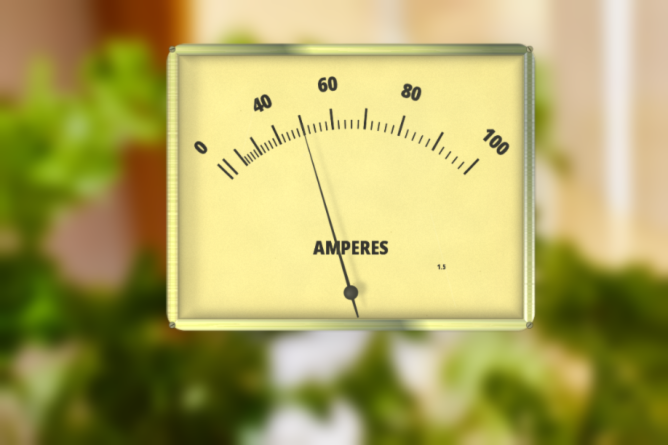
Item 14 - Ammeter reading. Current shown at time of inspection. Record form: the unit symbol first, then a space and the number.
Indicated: A 50
